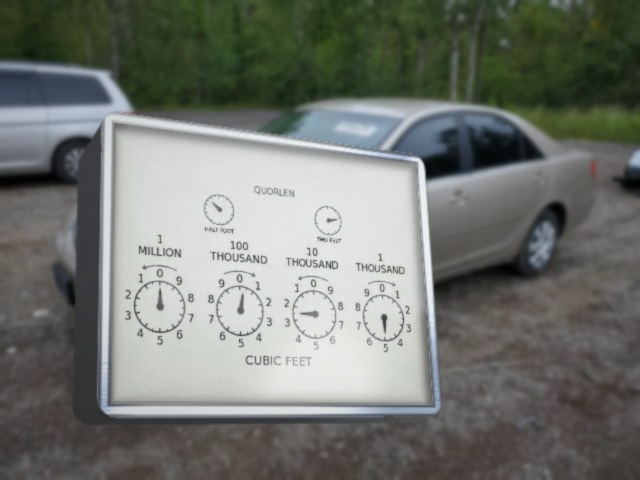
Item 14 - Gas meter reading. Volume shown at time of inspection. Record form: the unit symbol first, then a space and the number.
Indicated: ft³ 2500
